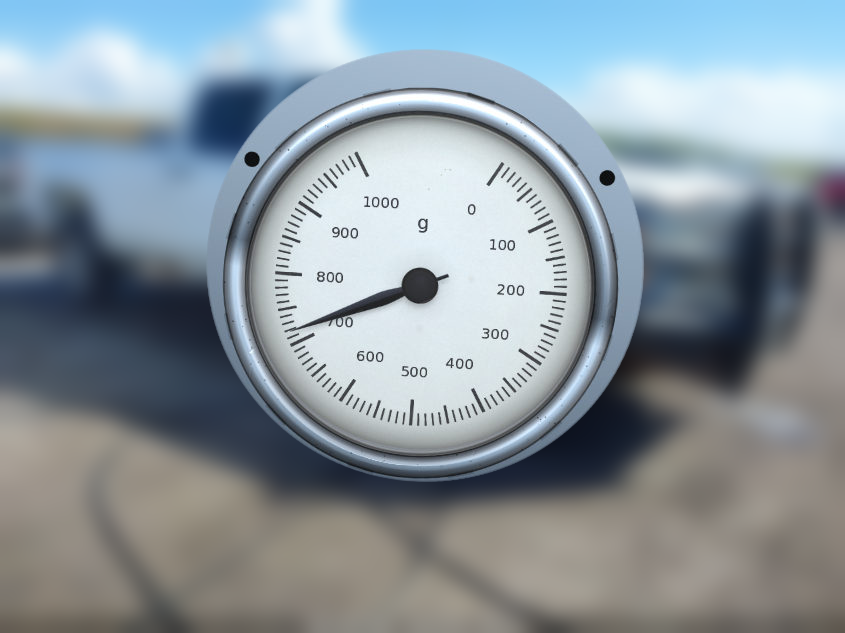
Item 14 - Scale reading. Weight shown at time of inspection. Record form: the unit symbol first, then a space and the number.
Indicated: g 720
